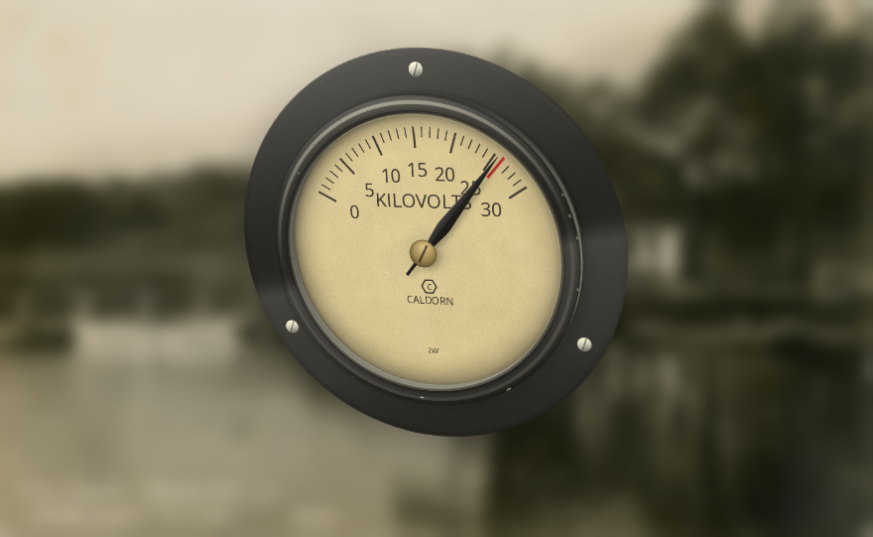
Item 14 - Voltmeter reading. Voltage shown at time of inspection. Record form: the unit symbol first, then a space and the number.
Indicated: kV 25.5
